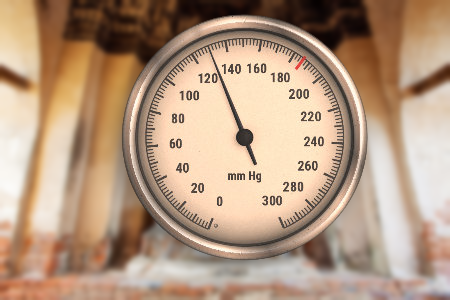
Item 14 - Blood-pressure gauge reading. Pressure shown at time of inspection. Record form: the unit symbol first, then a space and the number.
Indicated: mmHg 130
